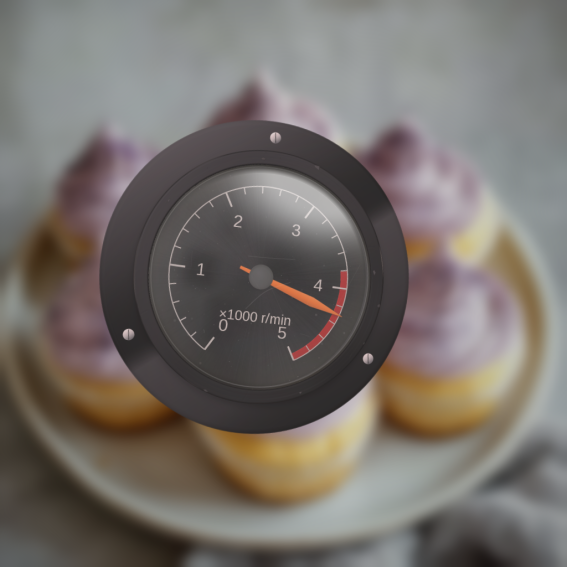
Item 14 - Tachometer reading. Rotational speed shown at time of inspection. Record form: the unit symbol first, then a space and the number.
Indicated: rpm 4300
